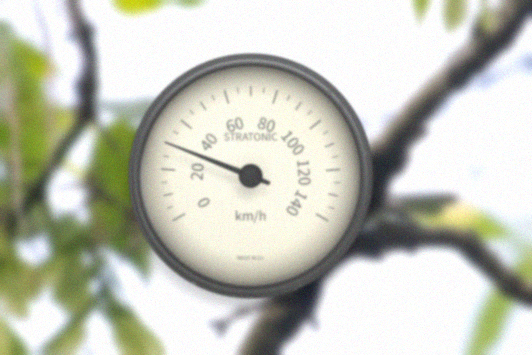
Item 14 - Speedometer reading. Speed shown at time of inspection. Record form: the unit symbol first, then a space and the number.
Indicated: km/h 30
